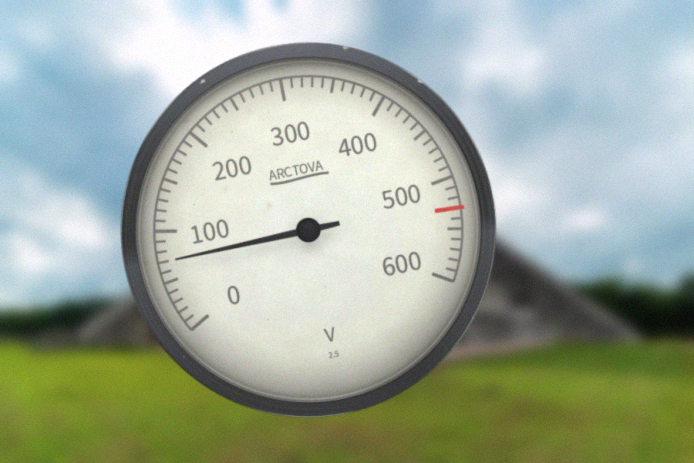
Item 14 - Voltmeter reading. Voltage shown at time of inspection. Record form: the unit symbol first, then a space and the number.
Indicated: V 70
